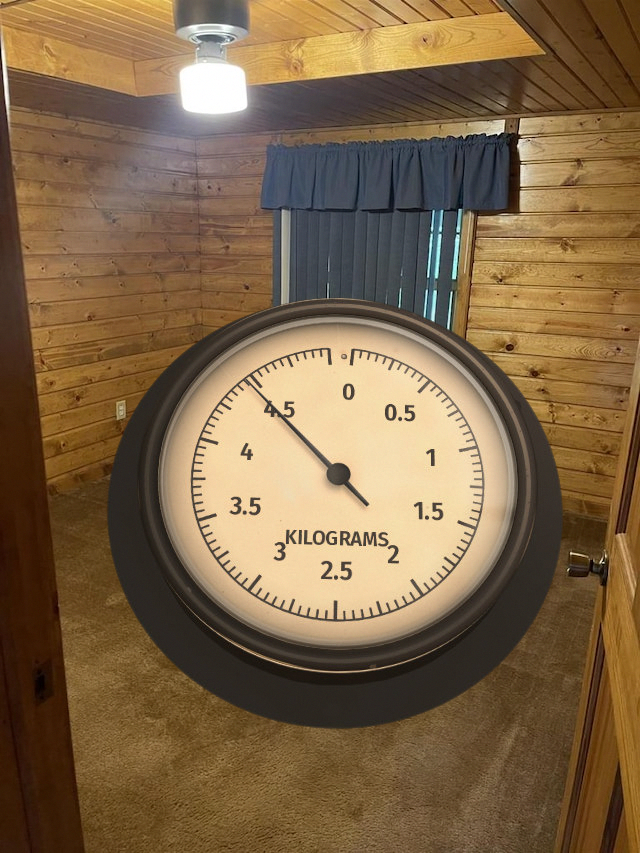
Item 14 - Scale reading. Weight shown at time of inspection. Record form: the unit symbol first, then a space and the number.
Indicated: kg 4.45
